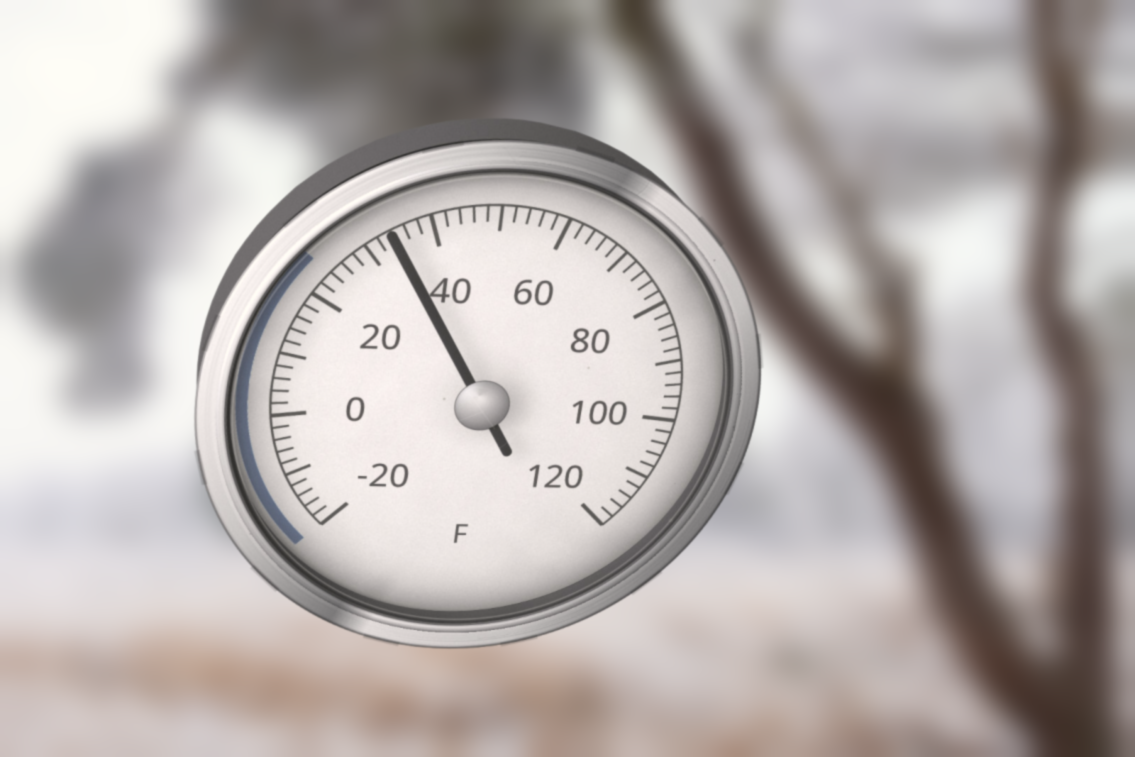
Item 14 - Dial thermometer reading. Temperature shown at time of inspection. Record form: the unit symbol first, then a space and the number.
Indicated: °F 34
